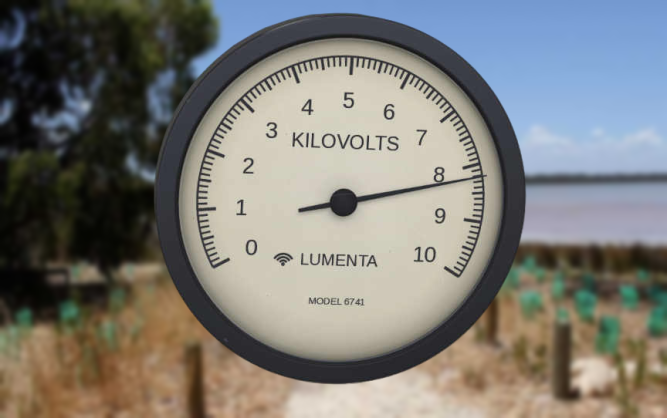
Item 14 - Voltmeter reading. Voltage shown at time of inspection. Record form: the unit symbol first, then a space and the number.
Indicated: kV 8.2
